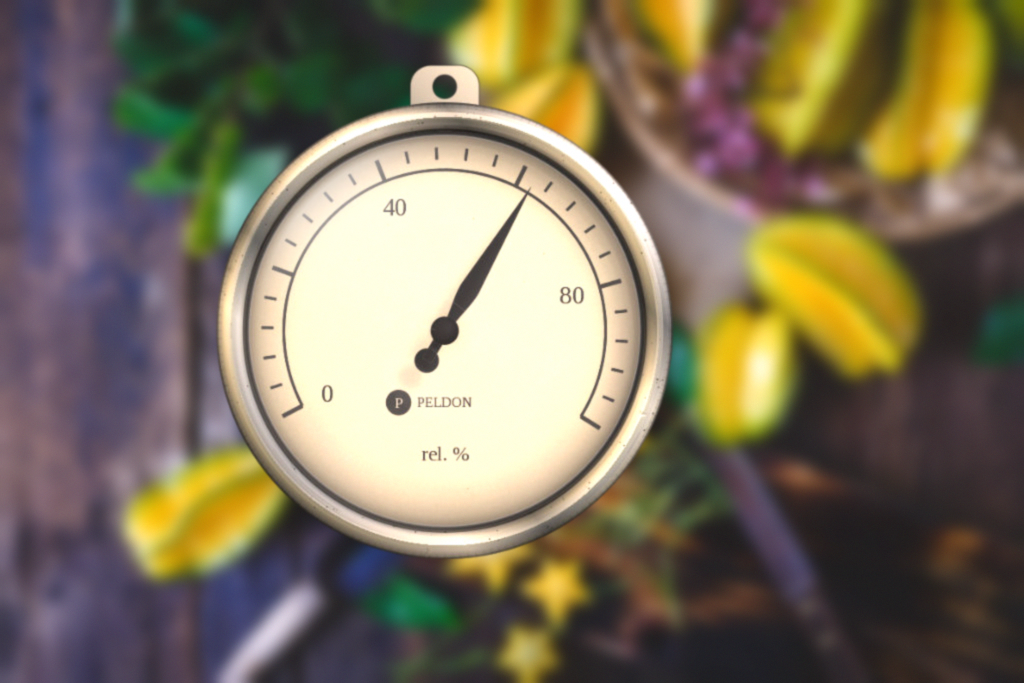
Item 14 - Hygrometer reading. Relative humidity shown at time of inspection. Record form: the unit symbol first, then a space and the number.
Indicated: % 62
